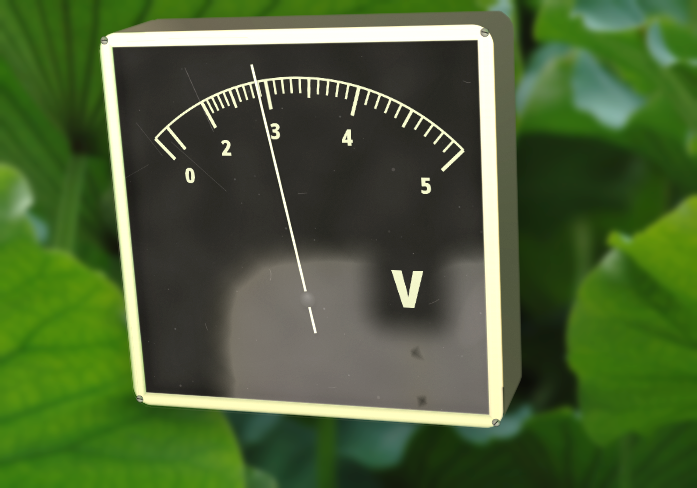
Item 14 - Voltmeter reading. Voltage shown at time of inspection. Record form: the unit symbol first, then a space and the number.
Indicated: V 2.9
